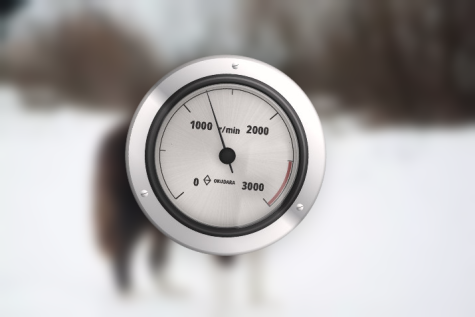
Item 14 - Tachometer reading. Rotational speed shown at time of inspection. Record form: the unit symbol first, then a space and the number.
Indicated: rpm 1250
